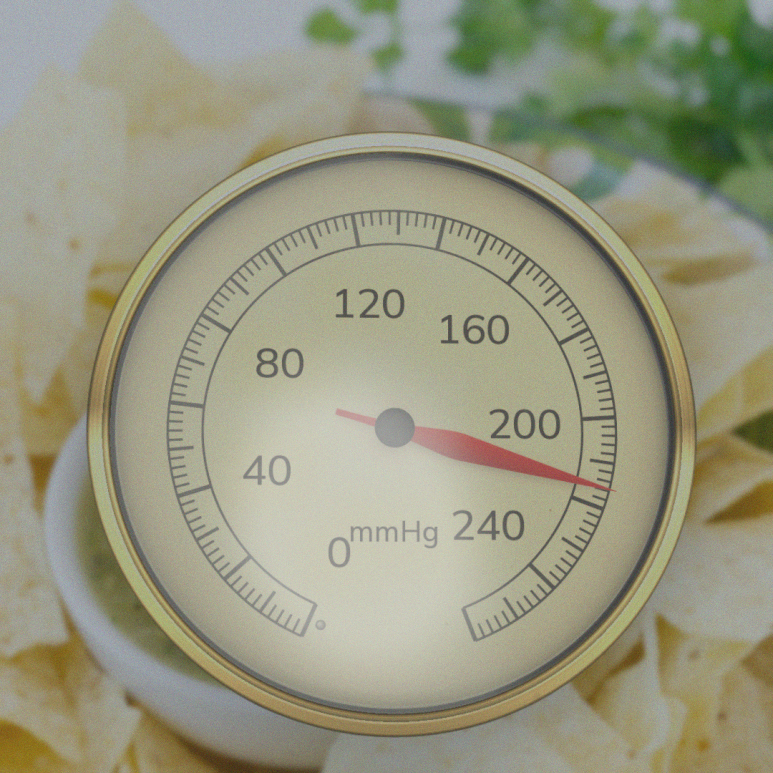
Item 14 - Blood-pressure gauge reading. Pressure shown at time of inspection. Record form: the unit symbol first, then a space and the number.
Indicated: mmHg 216
